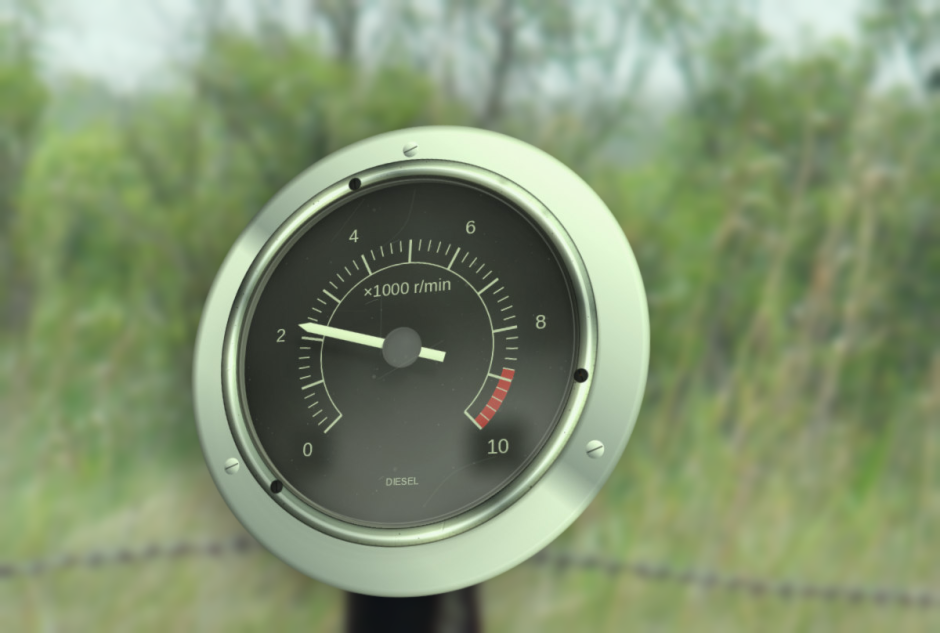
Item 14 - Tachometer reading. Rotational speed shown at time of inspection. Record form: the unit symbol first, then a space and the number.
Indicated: rpm 2200
